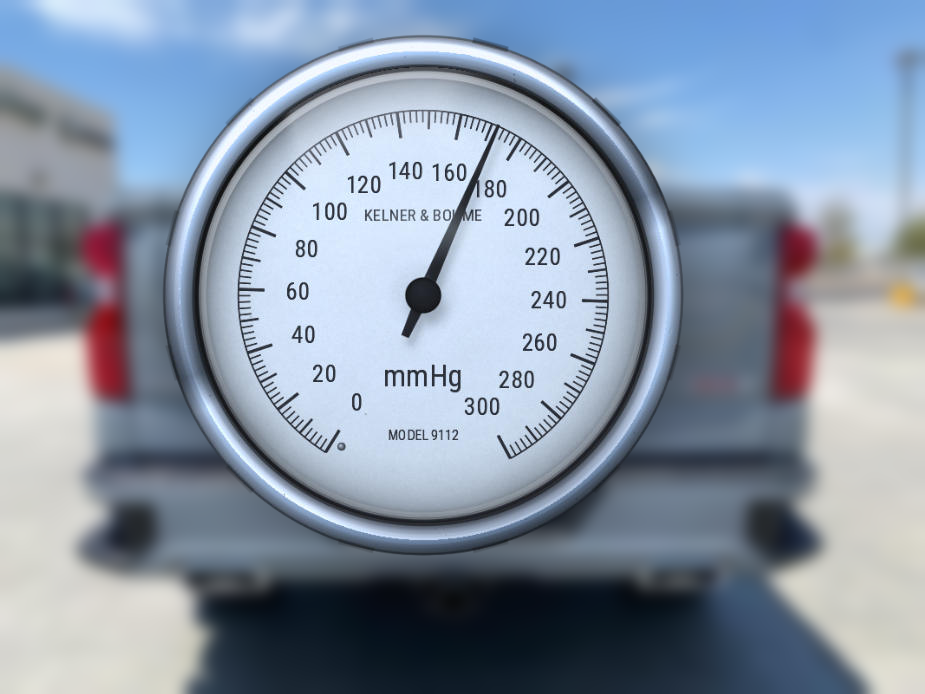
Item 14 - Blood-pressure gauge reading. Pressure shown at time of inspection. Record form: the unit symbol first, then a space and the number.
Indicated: mmHg 172
